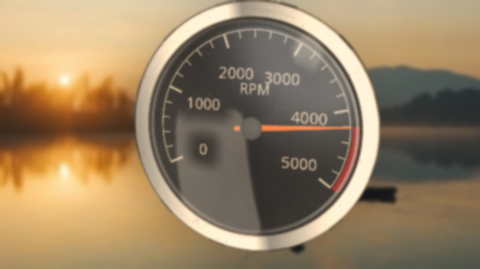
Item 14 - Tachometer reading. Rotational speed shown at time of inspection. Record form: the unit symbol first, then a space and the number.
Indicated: rpm 4200
